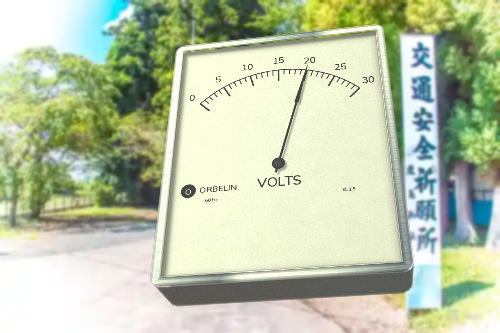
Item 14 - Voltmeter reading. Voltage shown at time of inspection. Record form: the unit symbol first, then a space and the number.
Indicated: V 20
